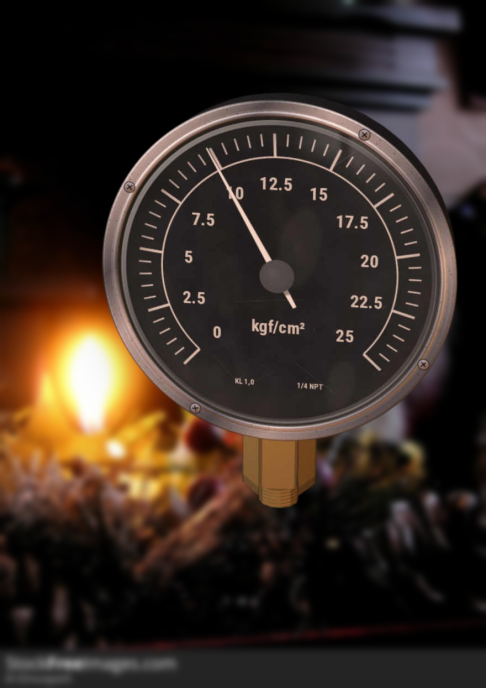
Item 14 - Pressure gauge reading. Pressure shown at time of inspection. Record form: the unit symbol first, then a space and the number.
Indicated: kg/cm² 10
